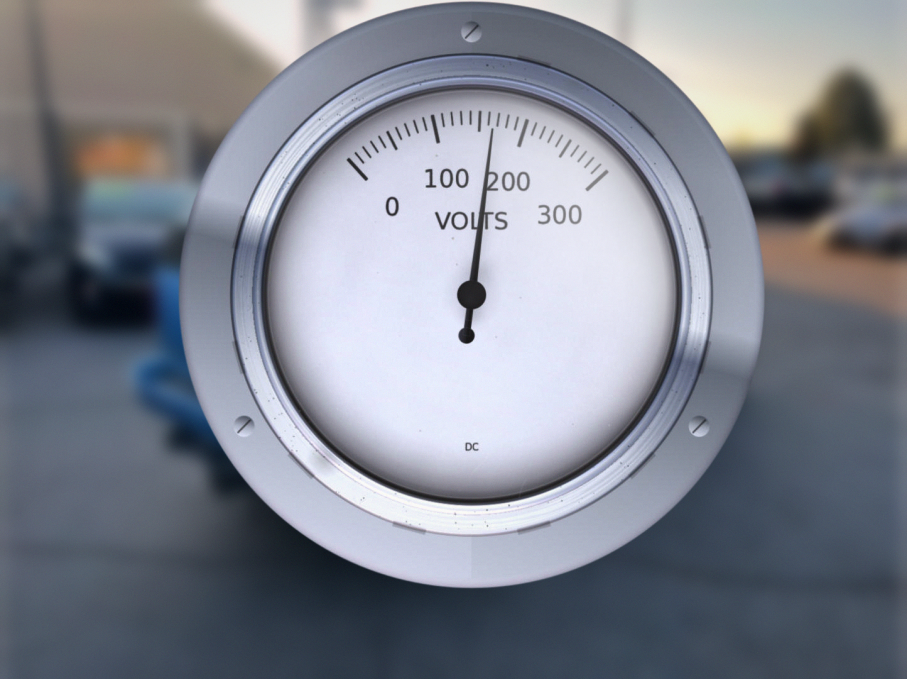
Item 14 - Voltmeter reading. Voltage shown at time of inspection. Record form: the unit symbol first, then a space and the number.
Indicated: V 165
